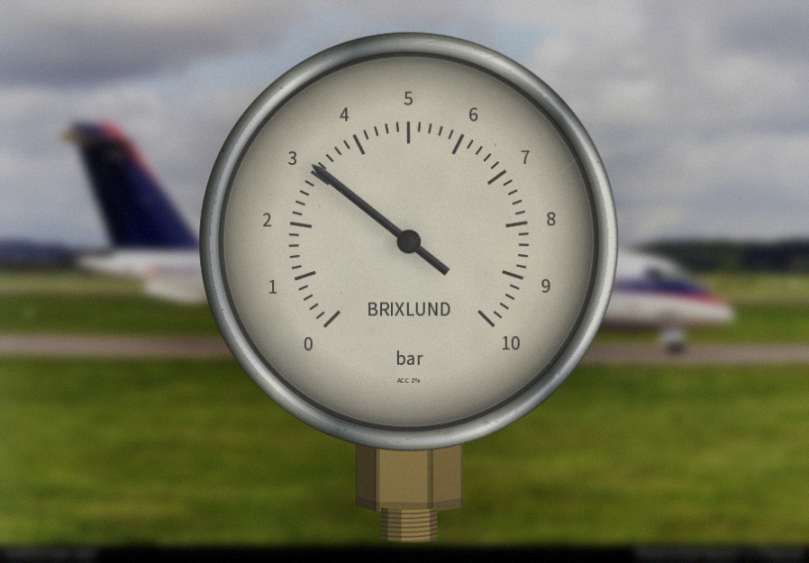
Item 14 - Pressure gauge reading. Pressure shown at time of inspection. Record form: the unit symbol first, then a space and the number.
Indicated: bar 3.1
